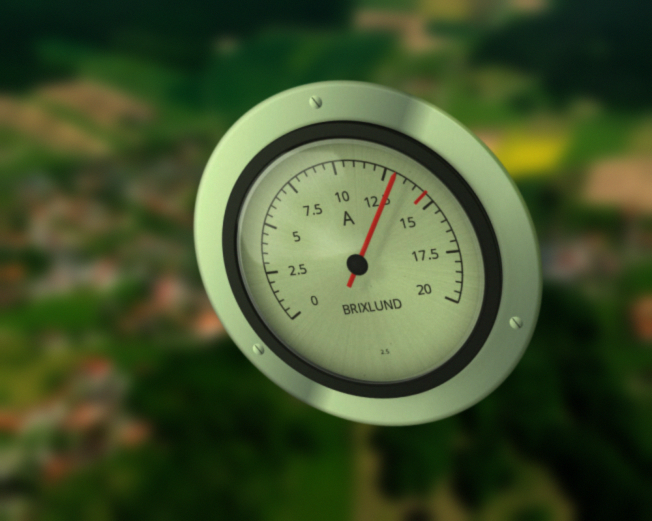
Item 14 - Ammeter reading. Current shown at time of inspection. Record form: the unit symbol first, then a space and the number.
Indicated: A 13
